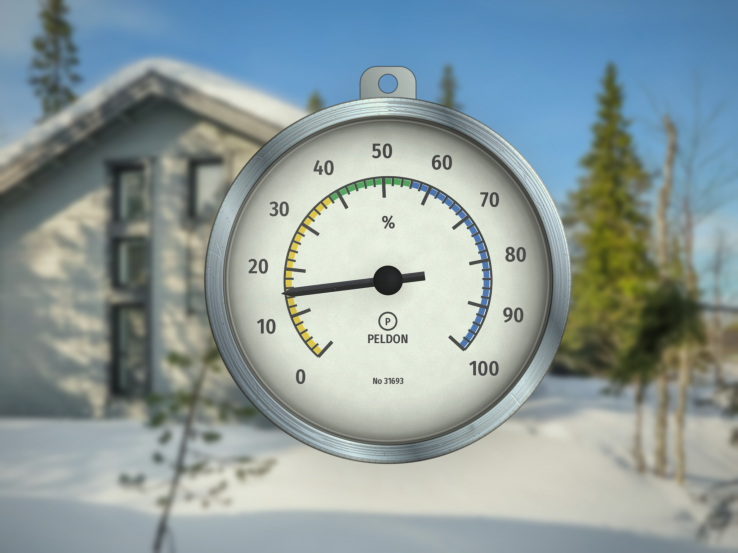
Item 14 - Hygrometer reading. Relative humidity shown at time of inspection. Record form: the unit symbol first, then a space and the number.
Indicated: % 15
